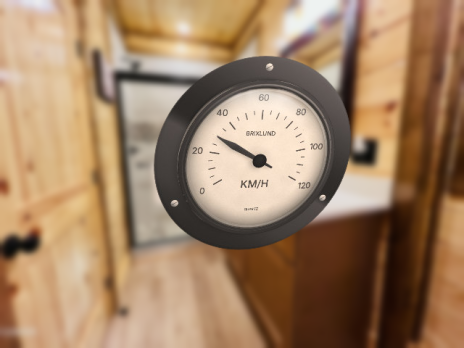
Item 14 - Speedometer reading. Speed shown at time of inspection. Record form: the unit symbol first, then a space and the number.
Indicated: km/h 30
